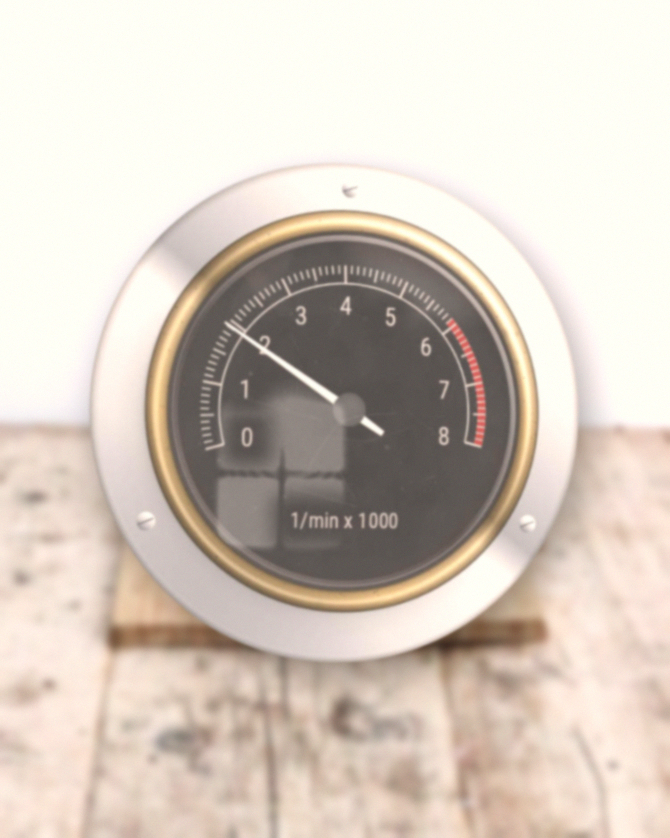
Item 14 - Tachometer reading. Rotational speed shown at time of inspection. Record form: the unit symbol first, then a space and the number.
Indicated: rpm 1900
